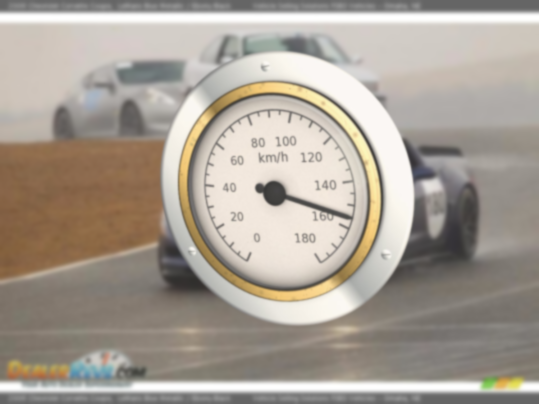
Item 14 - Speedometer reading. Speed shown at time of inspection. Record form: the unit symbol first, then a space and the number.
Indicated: km/h 155
